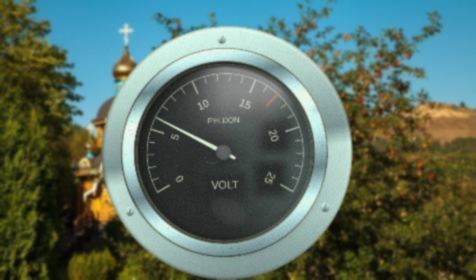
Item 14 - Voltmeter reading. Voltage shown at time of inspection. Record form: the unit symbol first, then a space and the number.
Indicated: V 6
